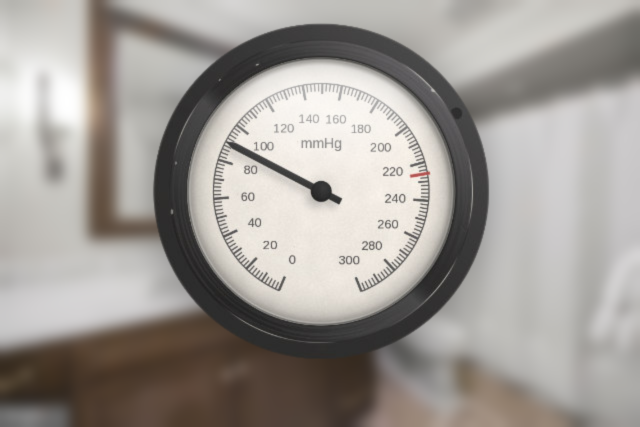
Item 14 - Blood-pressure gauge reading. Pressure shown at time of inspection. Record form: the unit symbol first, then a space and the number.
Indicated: mmHg 90
